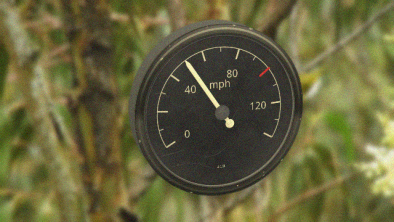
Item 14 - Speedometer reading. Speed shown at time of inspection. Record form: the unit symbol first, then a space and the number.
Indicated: mph 50
